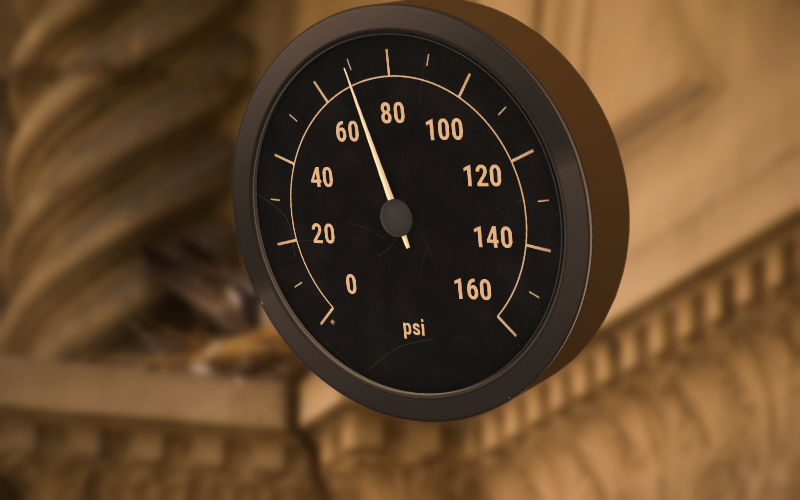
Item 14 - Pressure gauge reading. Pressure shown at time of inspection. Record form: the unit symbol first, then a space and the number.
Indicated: psi 70
